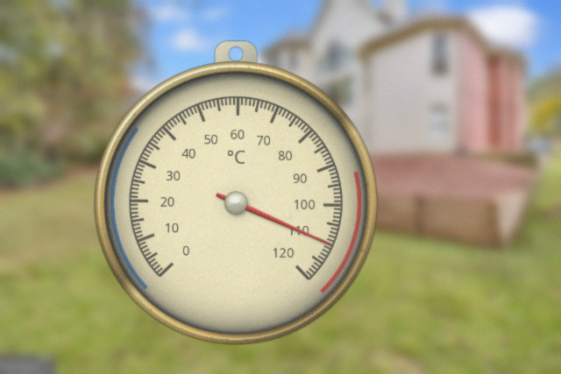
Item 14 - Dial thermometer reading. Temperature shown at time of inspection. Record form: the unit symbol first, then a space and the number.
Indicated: °C 110
